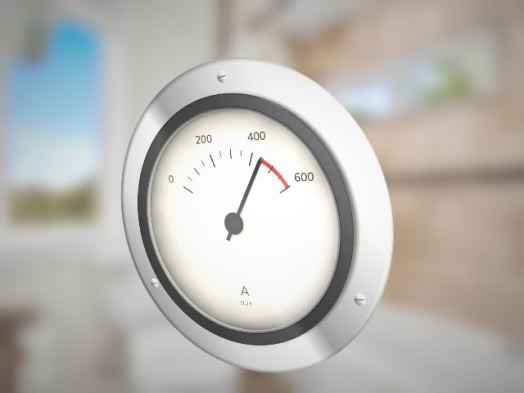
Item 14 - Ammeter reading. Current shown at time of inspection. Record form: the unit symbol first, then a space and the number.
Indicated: A 450
